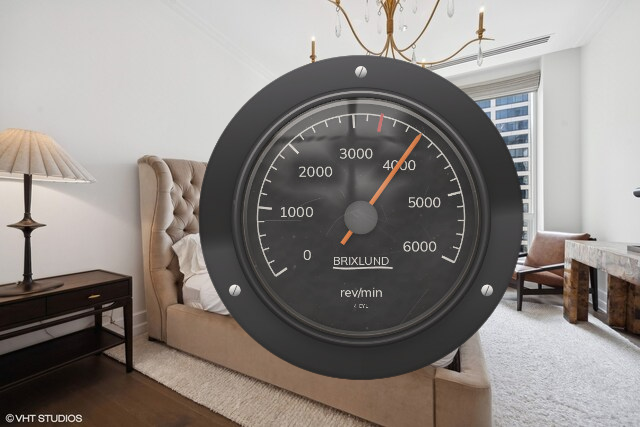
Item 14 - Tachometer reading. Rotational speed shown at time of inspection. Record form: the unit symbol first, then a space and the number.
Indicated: rpm 4000
